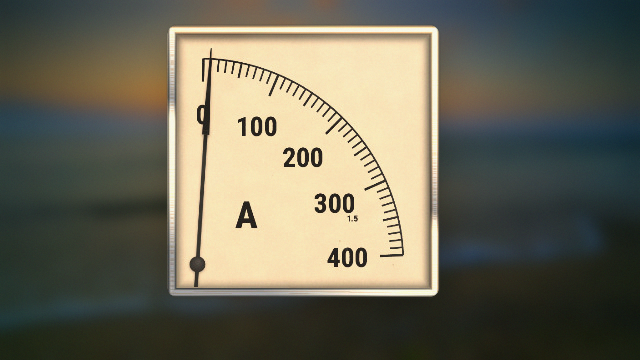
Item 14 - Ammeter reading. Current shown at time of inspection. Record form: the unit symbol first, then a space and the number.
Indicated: A 10
